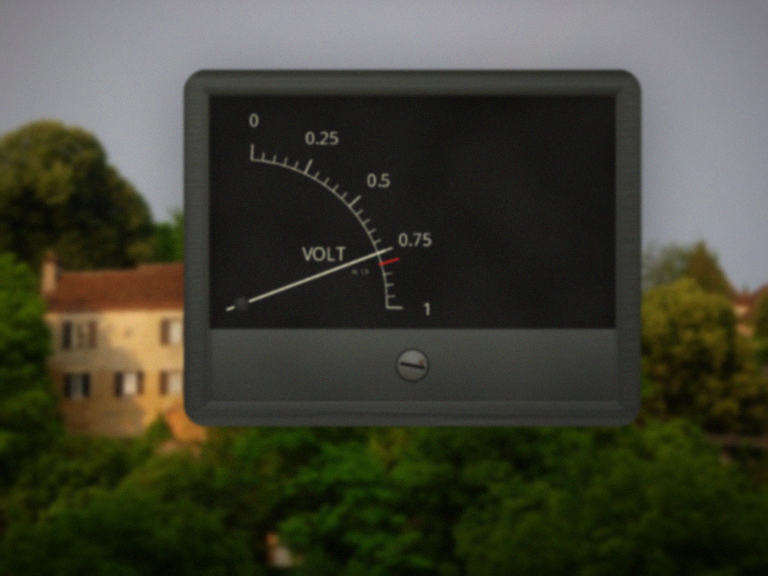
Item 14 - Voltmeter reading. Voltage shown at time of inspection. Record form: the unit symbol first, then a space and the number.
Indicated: V 0.75
